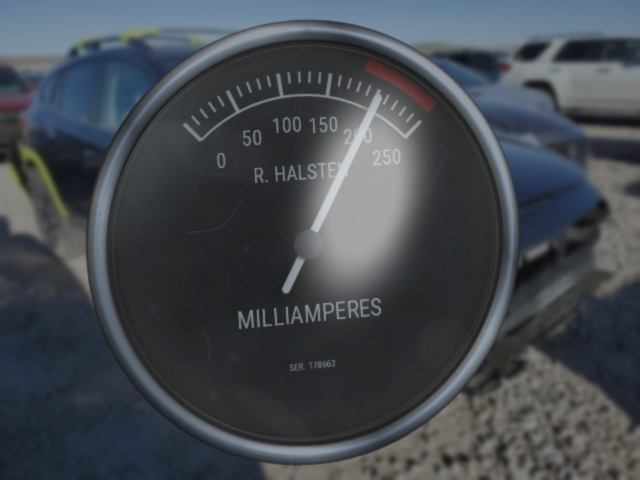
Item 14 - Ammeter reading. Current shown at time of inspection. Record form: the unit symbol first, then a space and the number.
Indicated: mA 200
